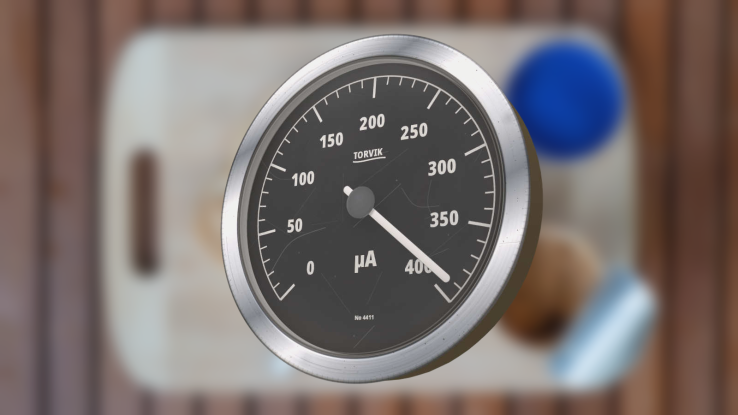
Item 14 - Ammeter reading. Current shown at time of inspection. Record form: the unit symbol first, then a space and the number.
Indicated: µA 390
